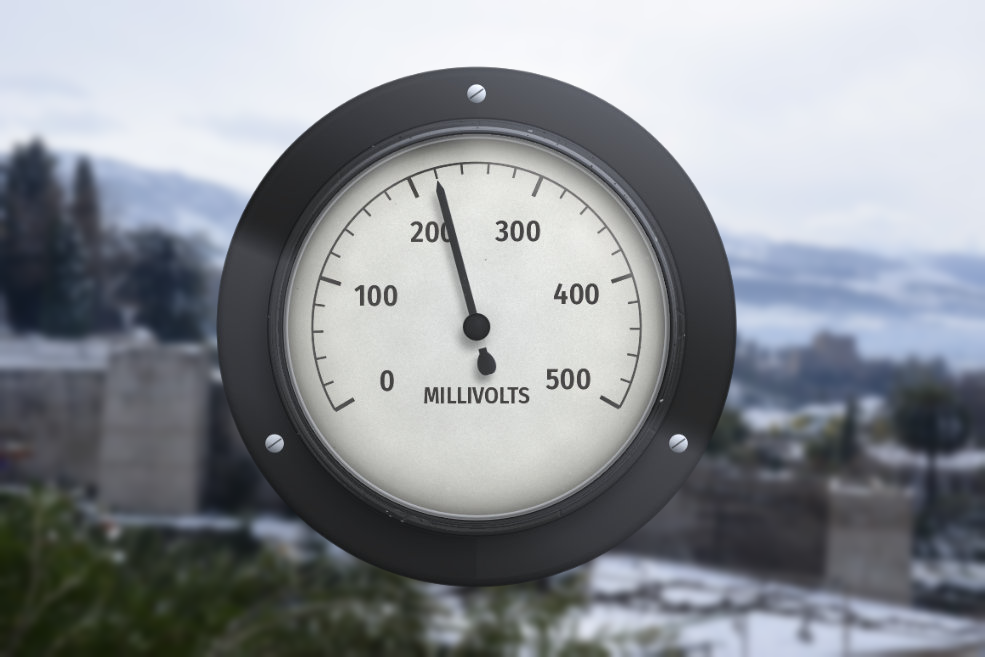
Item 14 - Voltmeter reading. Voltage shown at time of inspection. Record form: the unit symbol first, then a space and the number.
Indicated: mV 220
